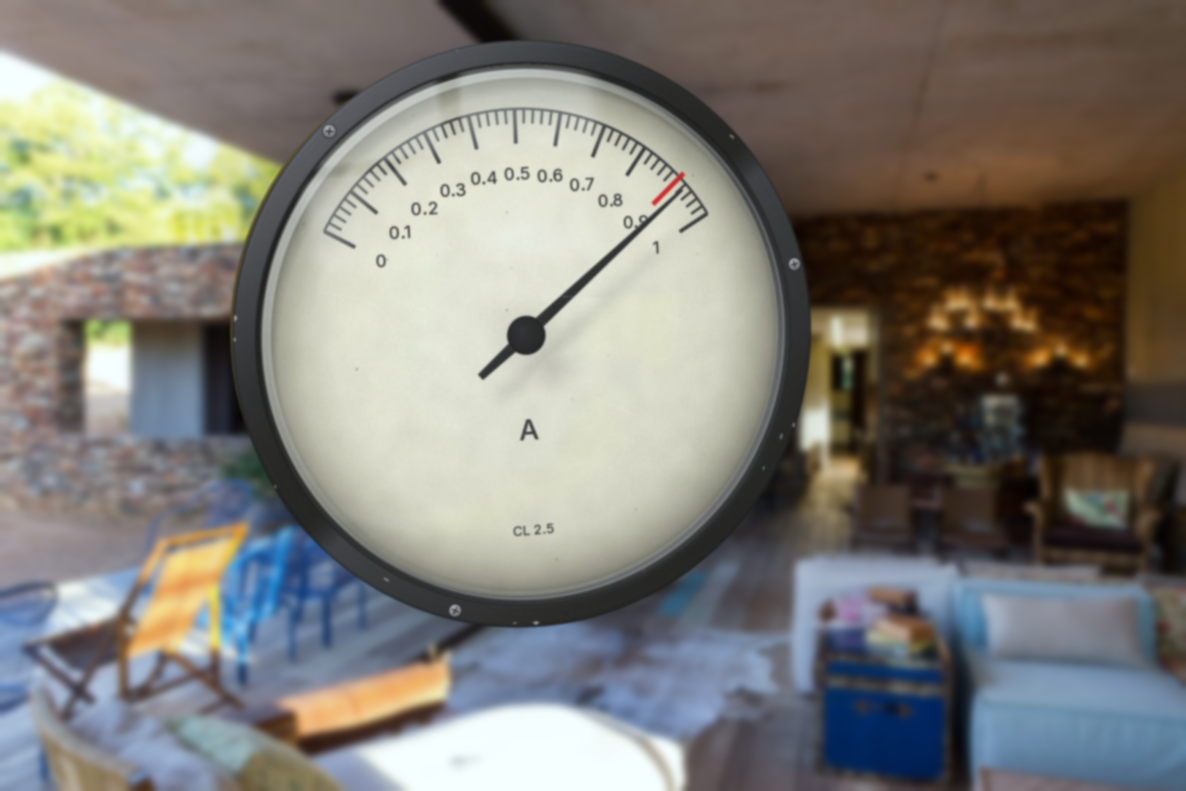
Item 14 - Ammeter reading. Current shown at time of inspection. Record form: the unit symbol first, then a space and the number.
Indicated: A 0.92
